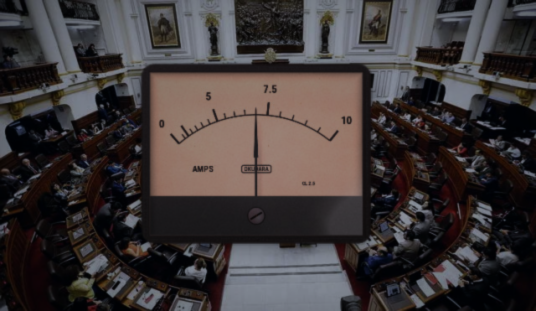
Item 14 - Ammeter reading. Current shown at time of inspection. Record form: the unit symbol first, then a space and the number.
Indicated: A 7
